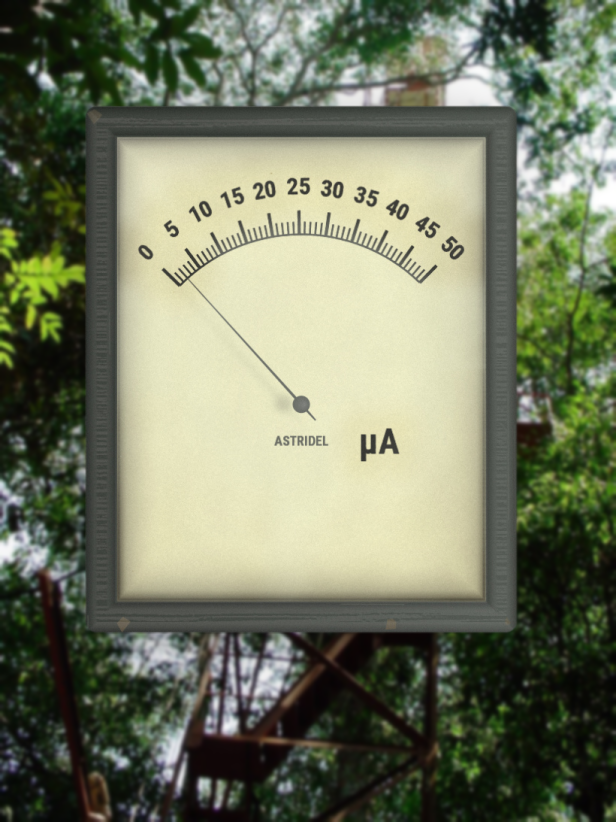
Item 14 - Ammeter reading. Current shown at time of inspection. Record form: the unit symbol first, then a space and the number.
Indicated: µA 2
